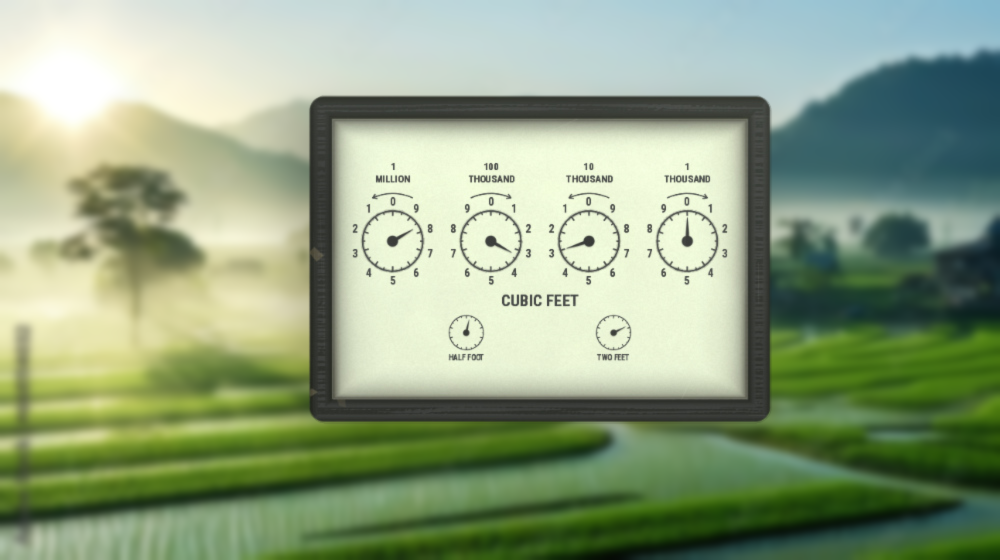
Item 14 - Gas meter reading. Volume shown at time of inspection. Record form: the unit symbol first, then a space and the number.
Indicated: ft³ 833000
